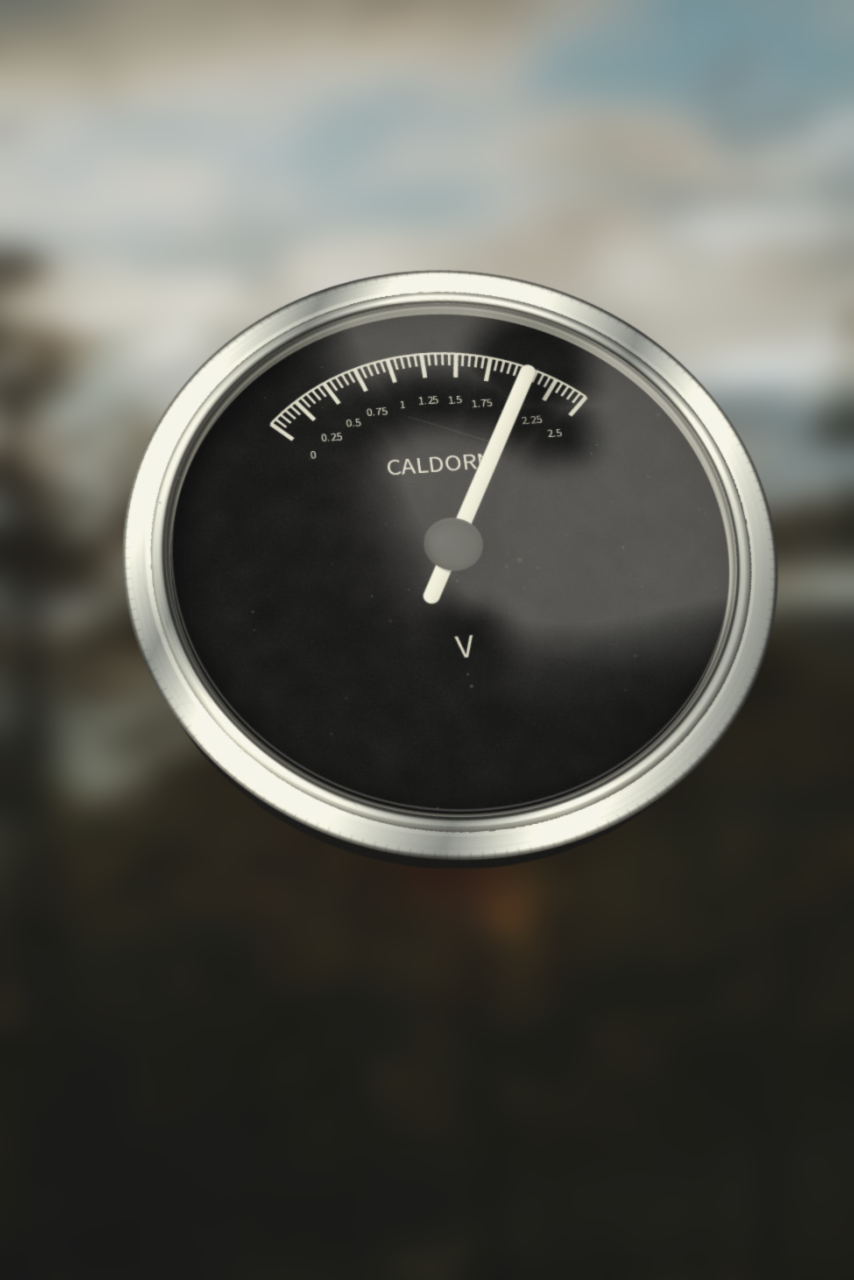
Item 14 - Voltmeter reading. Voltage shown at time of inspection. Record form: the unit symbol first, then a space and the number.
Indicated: V 2.05
